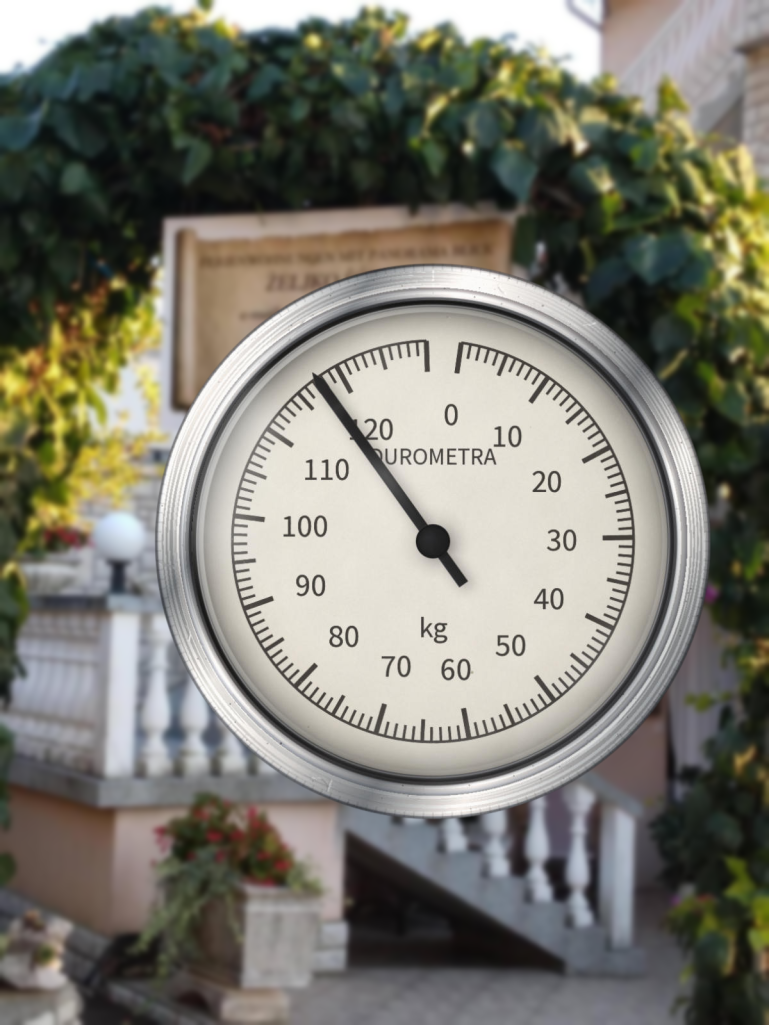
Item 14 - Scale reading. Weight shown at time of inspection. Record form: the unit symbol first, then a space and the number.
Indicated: kg 117.5
